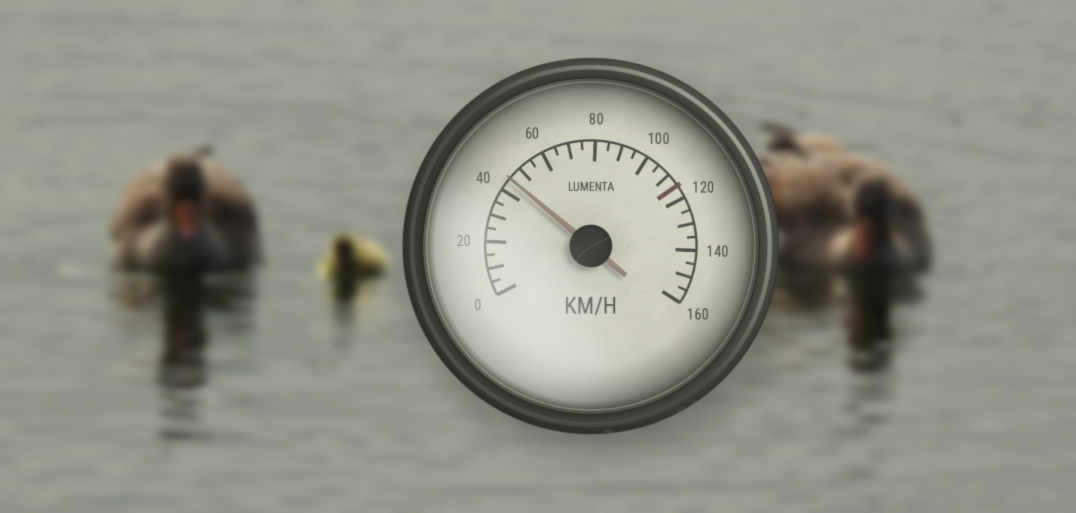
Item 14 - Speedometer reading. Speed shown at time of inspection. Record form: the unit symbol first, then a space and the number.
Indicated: km/h 45
